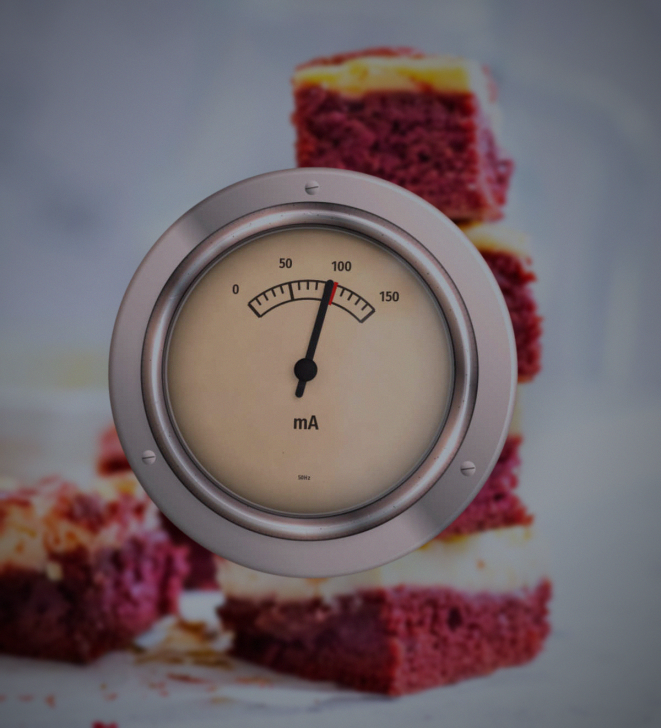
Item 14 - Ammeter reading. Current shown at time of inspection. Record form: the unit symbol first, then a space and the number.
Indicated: mA 95
